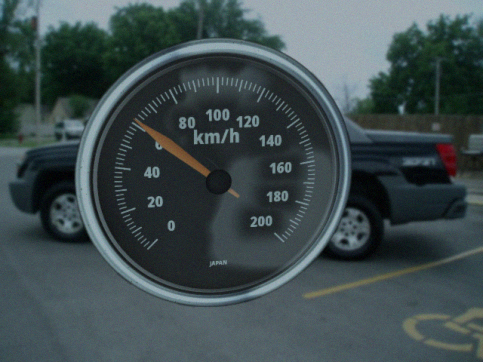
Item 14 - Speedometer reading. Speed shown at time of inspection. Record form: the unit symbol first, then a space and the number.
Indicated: km/h 62
